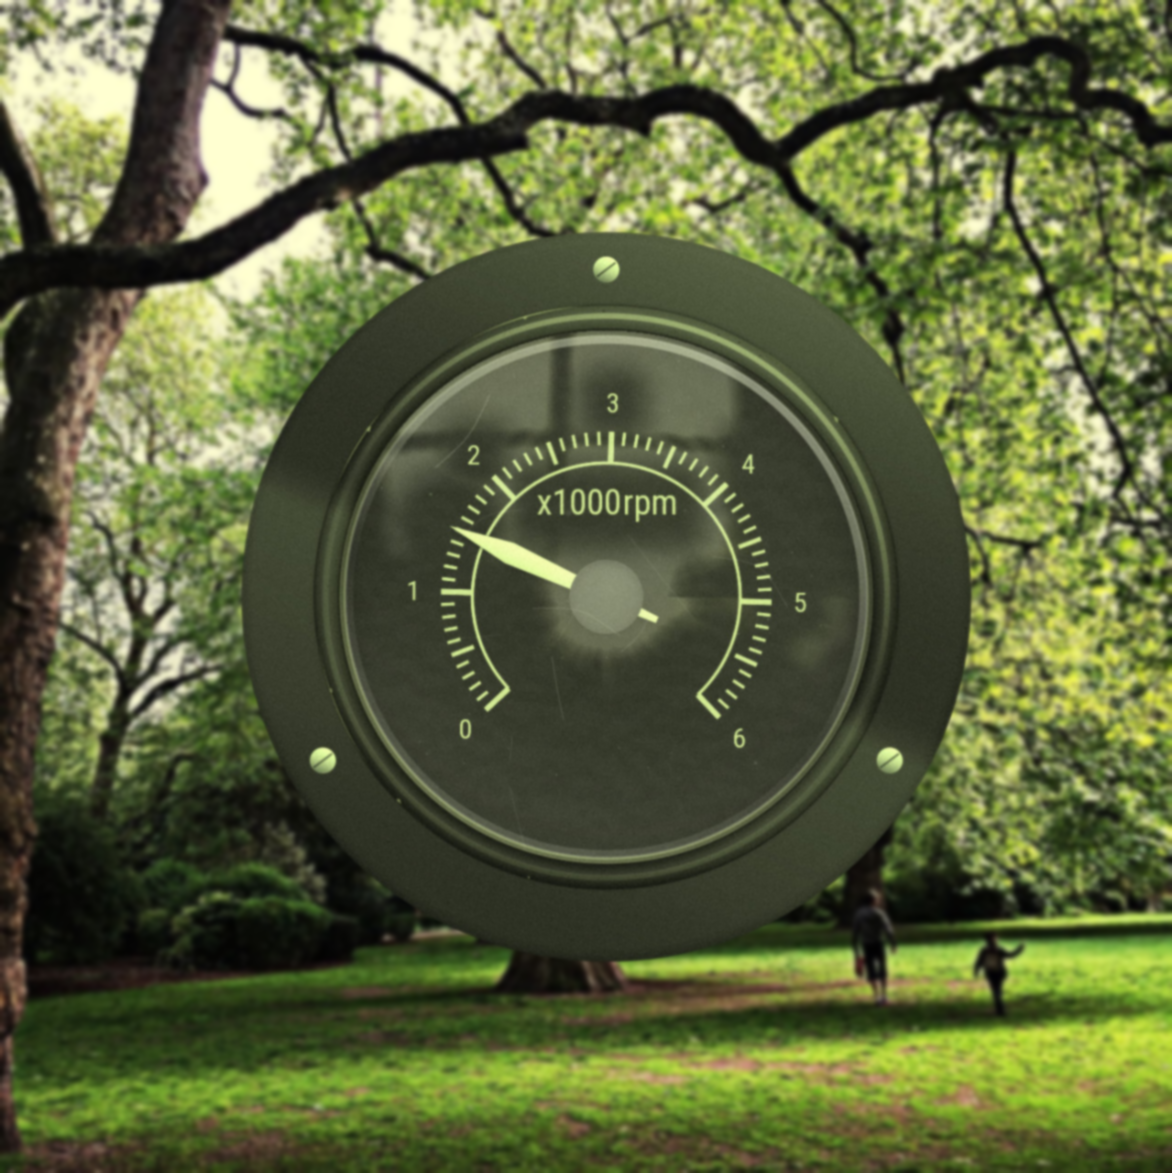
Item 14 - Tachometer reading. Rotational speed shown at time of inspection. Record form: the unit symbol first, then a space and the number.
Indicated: rpm 1500
